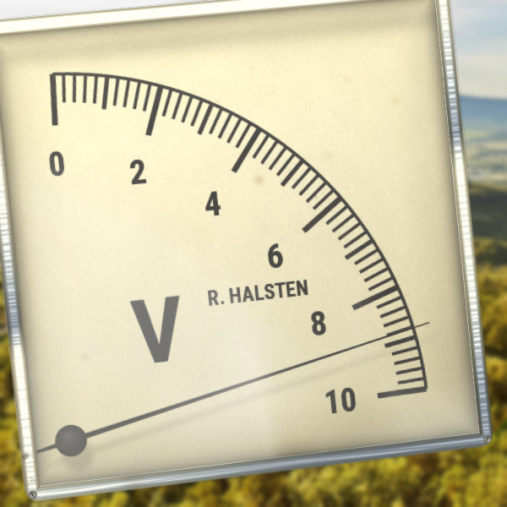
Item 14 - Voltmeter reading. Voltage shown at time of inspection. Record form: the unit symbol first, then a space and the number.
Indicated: V 8.8
